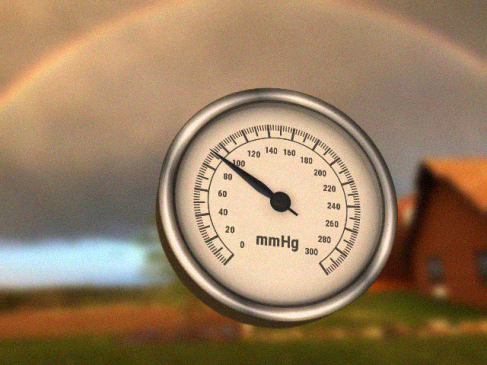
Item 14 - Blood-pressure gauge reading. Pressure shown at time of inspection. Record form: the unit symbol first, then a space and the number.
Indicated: mmHg 90
